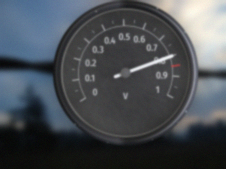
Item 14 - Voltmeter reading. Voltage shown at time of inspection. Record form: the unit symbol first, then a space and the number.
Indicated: V 0.8
